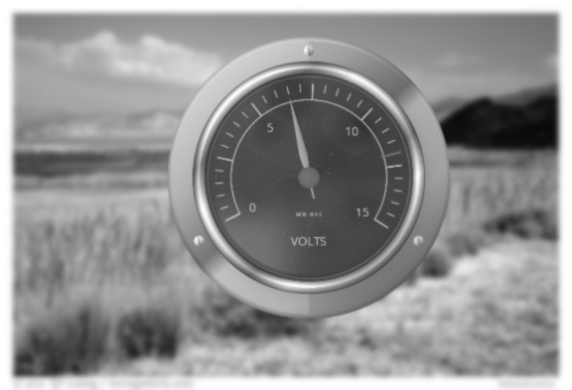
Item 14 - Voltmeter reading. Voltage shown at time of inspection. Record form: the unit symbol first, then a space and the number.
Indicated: V 6.5
